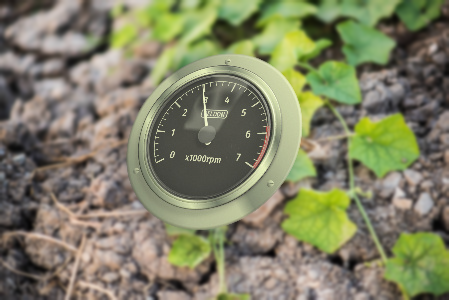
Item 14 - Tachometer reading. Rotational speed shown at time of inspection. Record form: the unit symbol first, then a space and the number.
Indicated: rpm 3000
